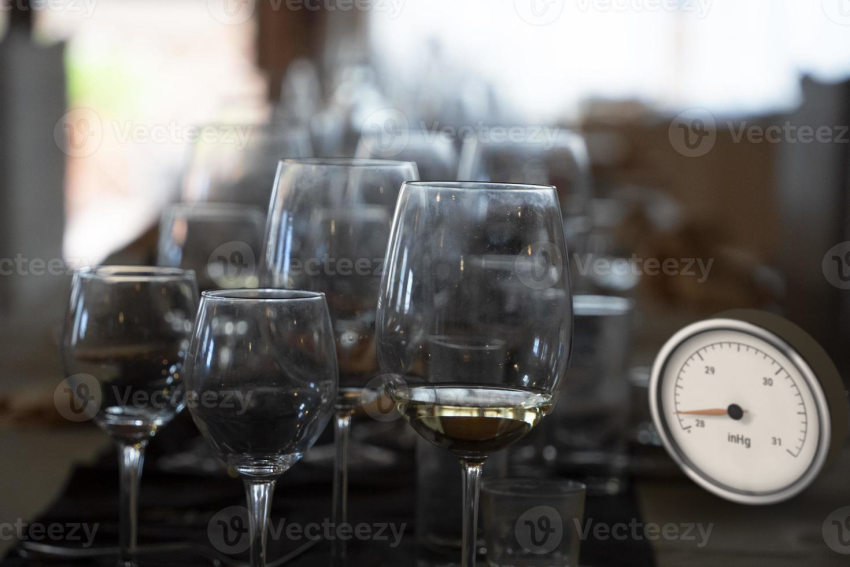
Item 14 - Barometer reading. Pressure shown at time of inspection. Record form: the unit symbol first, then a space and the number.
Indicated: inHg 28.2
